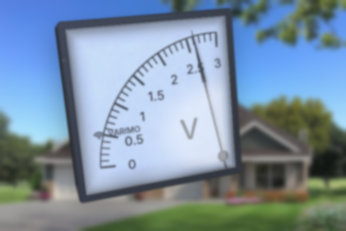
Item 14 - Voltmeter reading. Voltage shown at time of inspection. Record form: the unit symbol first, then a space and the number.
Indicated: V 2.6
